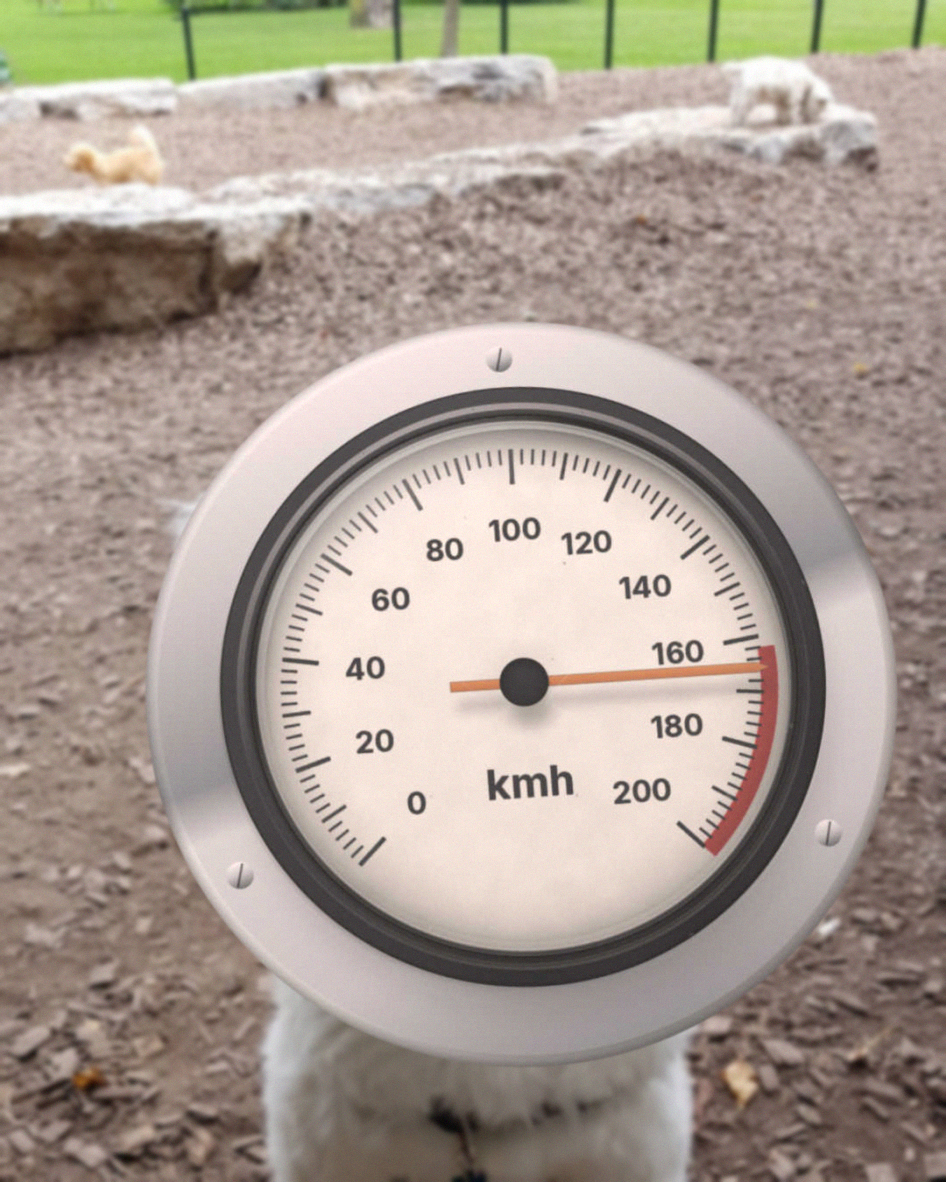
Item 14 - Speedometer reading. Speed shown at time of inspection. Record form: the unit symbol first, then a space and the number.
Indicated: km/h 166
